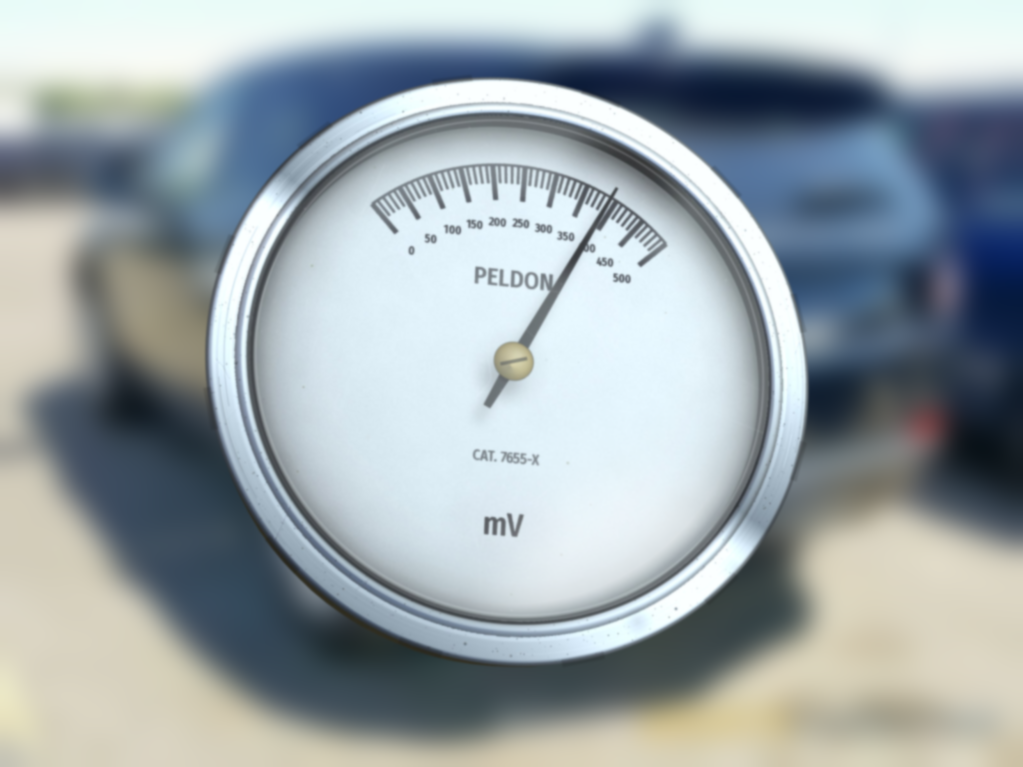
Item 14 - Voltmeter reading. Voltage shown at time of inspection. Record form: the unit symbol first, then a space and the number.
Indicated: mV 390
